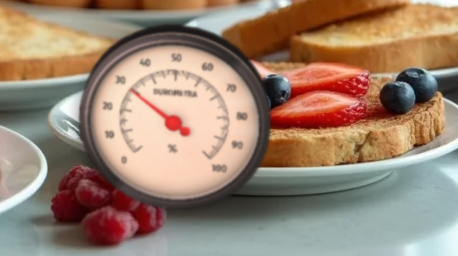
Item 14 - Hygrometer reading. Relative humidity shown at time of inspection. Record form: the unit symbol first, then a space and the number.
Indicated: % 30
